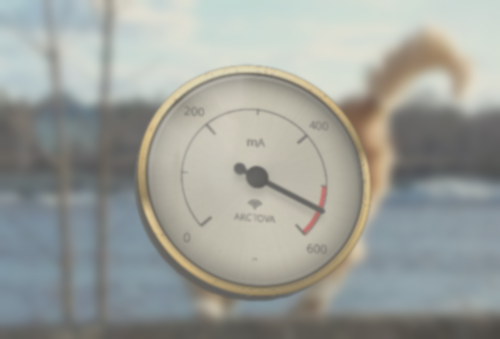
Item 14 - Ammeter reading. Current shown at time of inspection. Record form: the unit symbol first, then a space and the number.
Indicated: mA 550
